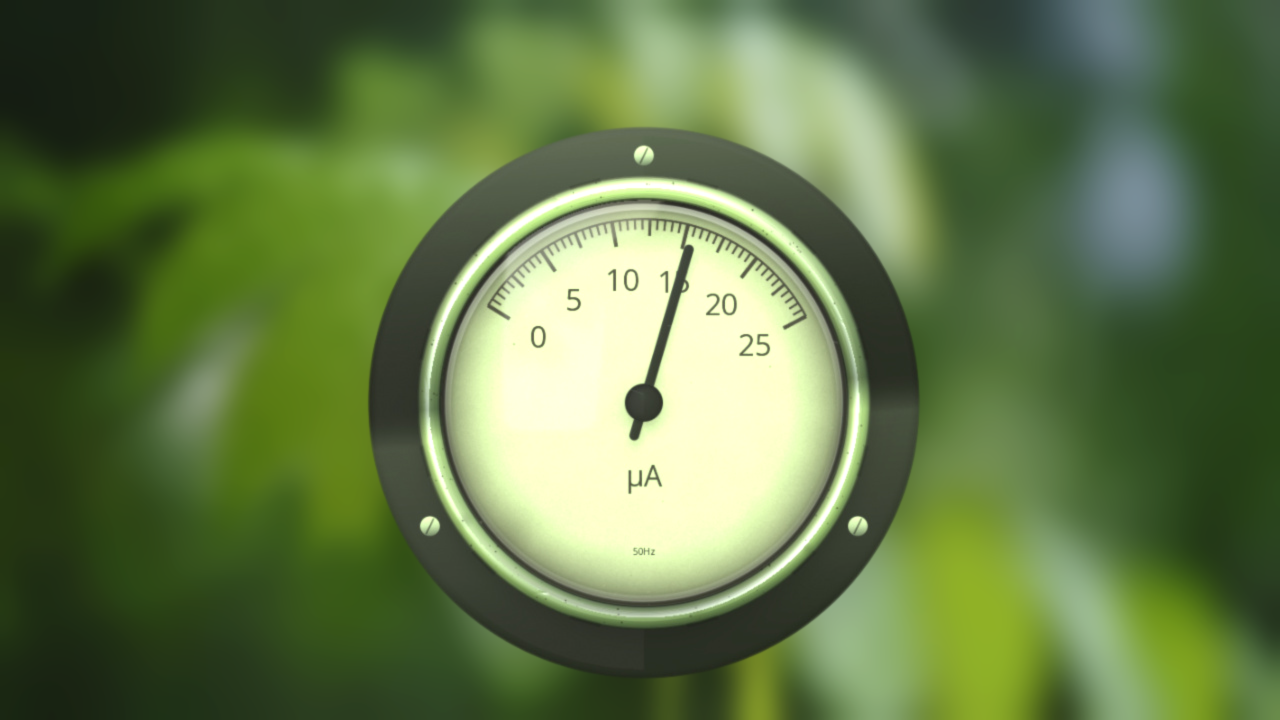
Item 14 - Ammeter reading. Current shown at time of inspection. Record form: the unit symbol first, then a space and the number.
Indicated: µA 15.5
